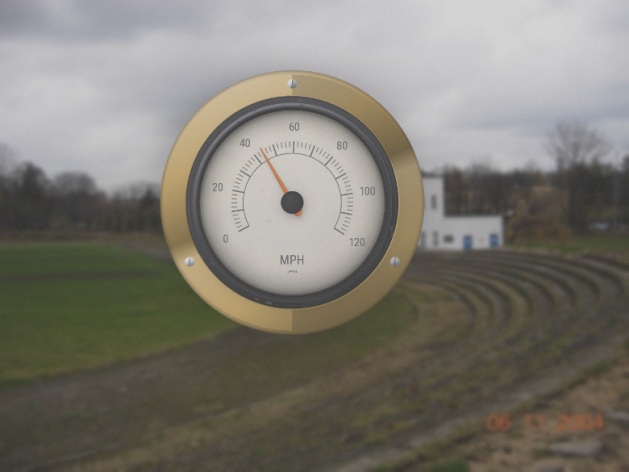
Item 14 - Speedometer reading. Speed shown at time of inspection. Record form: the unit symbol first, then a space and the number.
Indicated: mph 44
